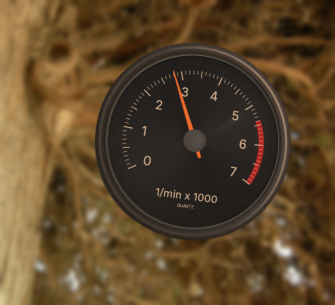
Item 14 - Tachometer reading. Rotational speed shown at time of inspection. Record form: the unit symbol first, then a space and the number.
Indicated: rpm 2800
